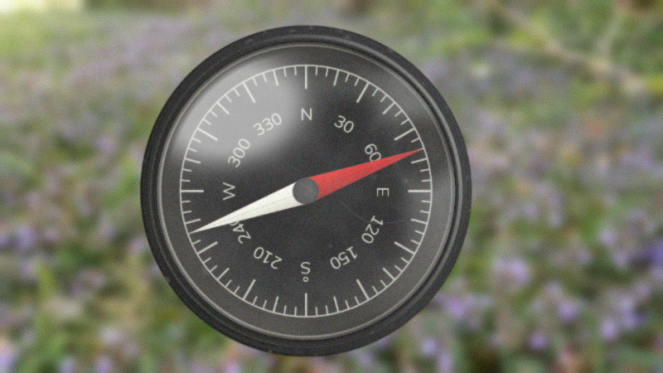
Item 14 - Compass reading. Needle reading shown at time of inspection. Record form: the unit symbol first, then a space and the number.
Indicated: ° 70
